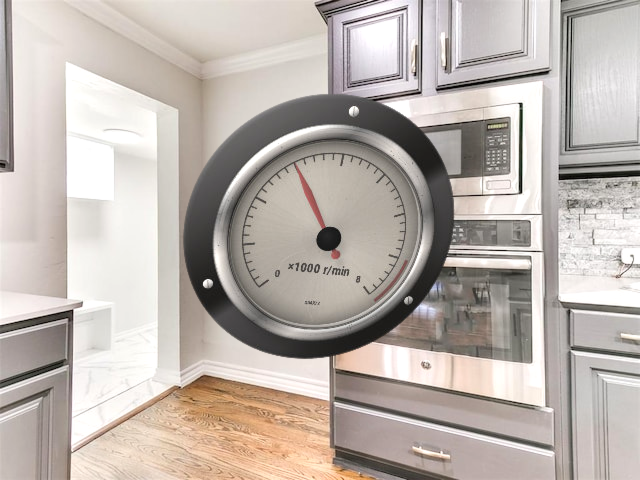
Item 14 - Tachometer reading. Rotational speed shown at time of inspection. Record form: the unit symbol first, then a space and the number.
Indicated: rpm 3000
